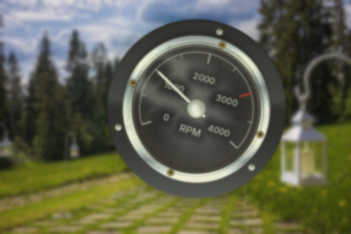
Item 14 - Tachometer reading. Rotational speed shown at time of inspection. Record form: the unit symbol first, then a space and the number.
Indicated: rpm 1000
